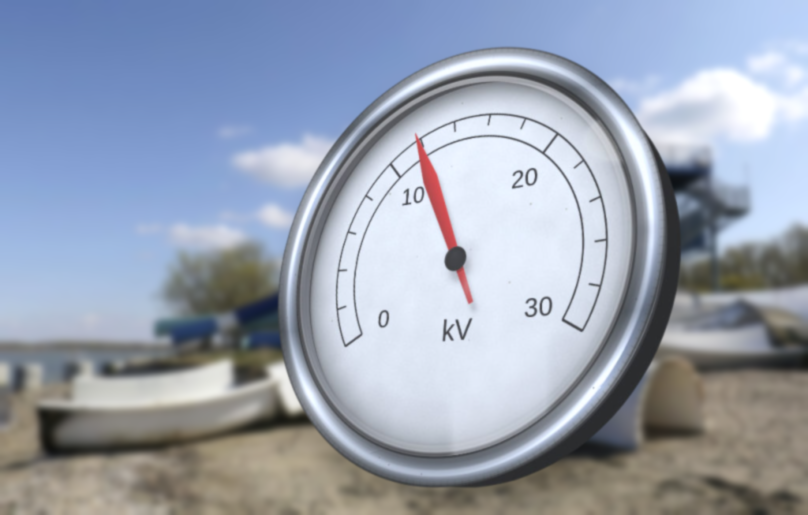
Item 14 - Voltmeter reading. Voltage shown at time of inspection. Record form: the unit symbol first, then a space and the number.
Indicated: kV 12
